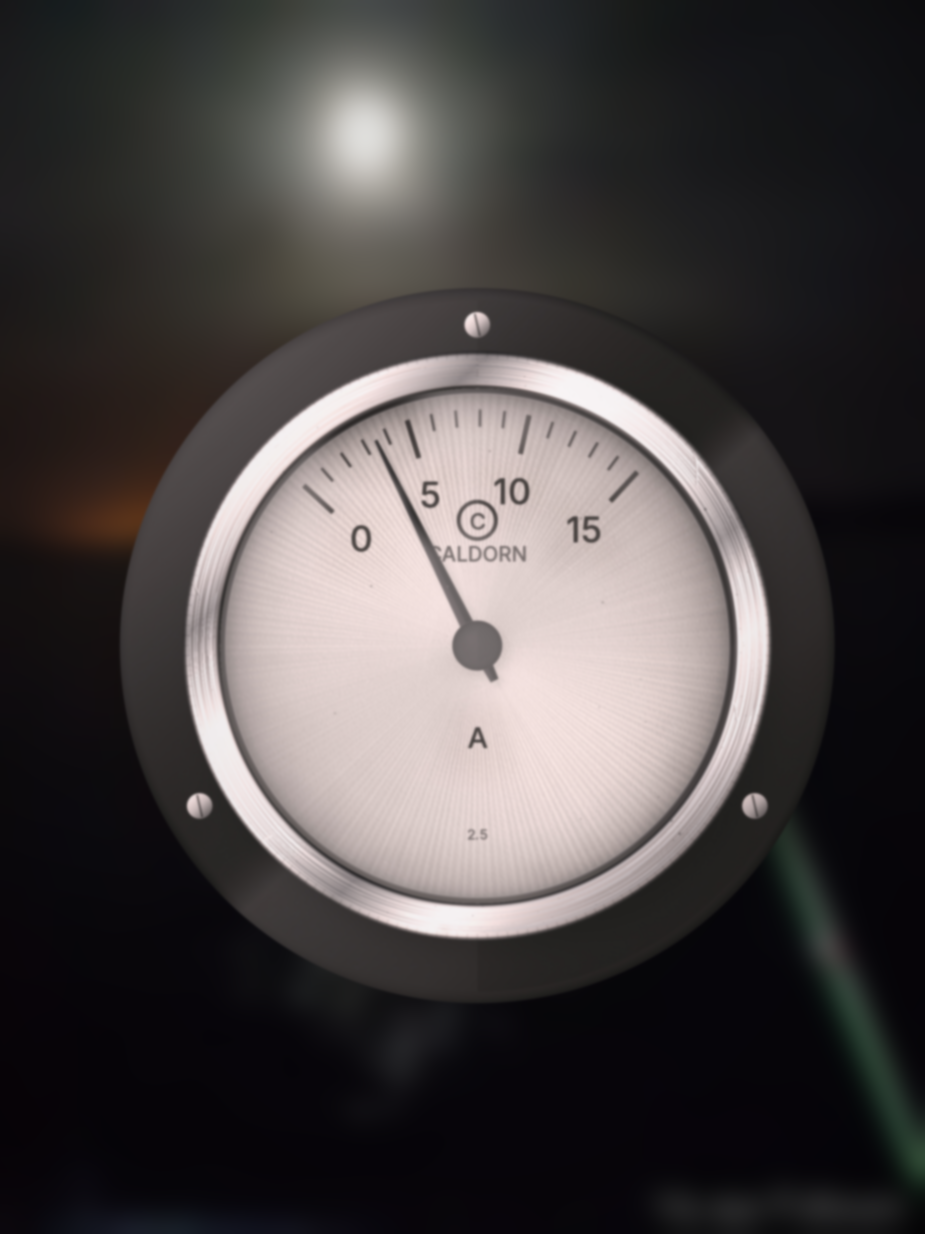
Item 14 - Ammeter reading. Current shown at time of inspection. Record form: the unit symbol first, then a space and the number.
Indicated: A 3.5
